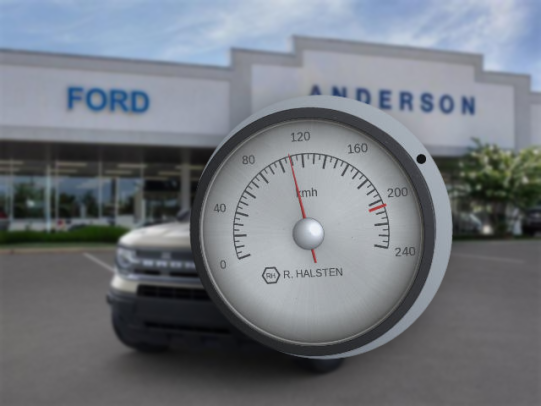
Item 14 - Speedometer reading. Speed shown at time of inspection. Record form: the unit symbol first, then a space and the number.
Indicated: km/h 110
